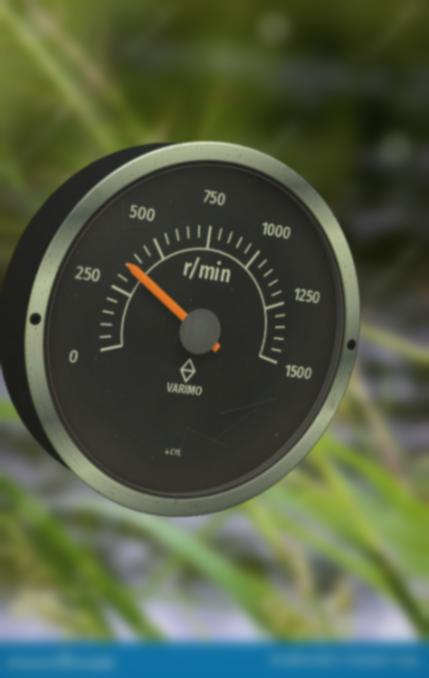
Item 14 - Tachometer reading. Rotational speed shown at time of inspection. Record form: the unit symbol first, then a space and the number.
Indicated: rpm 350
